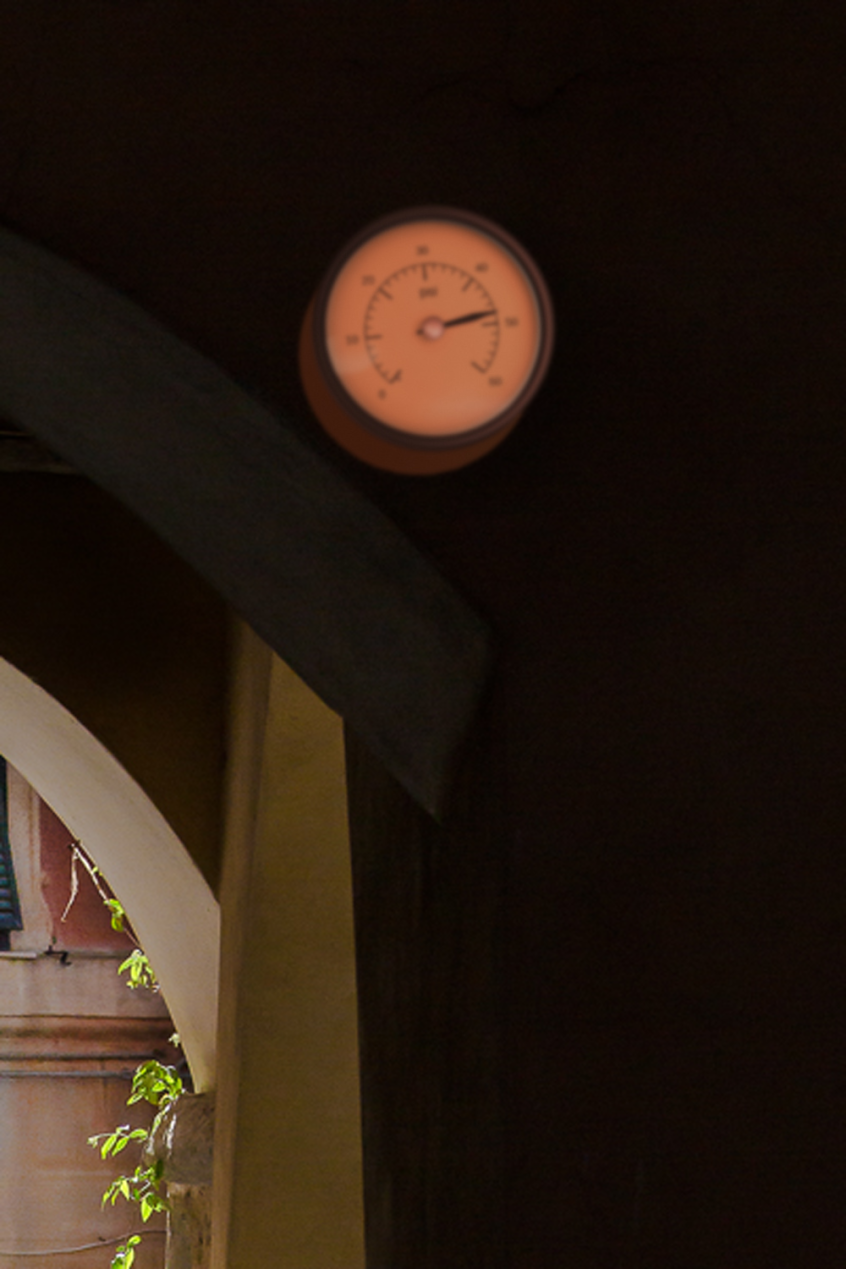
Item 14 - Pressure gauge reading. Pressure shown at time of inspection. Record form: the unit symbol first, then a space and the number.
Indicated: psi 48
